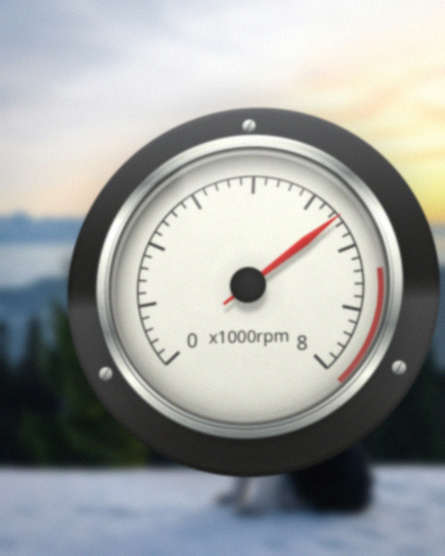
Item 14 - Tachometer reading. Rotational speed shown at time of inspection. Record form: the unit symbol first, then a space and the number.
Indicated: rpm 5500
